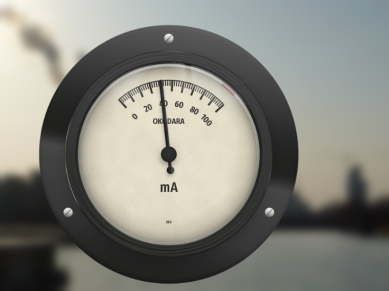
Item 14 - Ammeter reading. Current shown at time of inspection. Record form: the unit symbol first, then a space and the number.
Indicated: mA 40
